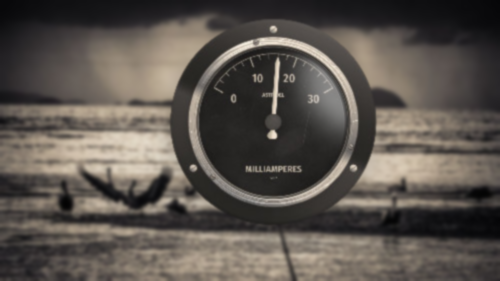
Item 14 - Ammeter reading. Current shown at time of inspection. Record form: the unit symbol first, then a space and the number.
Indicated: mA 16
